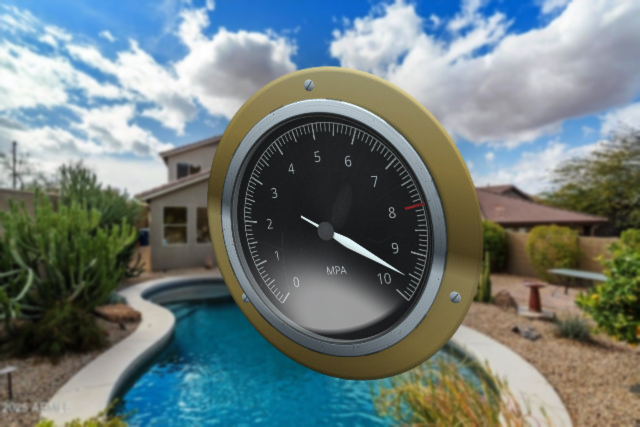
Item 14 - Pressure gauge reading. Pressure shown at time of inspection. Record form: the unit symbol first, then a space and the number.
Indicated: MPa 9.5
